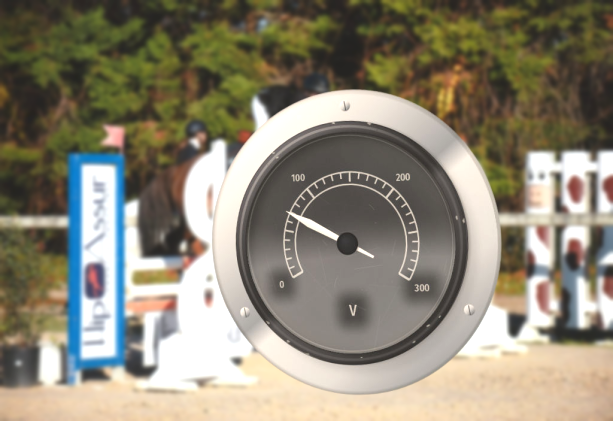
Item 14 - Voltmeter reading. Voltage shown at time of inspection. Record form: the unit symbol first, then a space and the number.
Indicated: V 70
